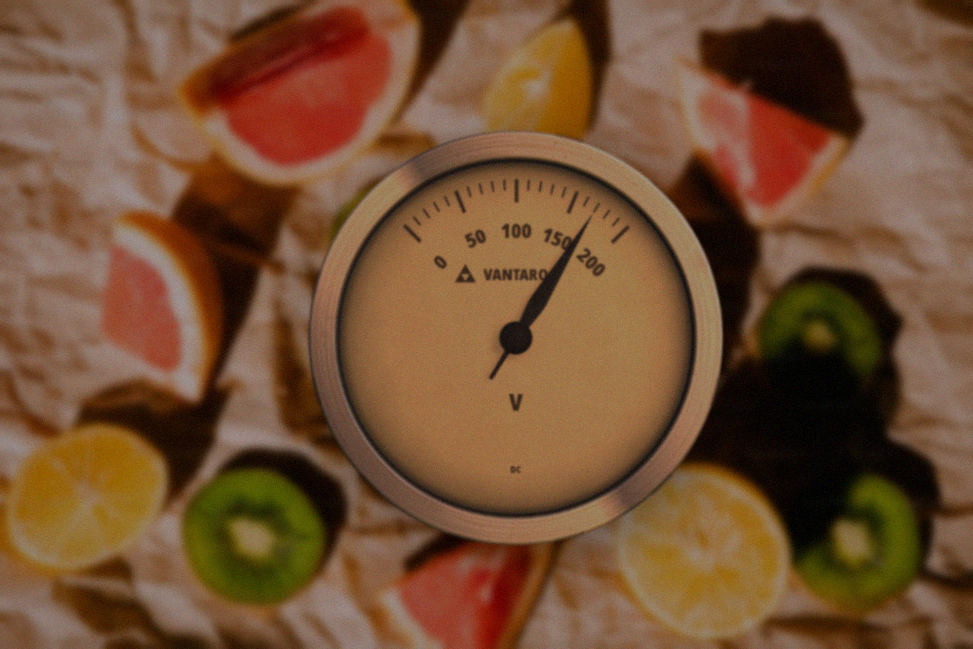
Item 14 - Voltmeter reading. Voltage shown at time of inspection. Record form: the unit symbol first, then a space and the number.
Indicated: V 170
